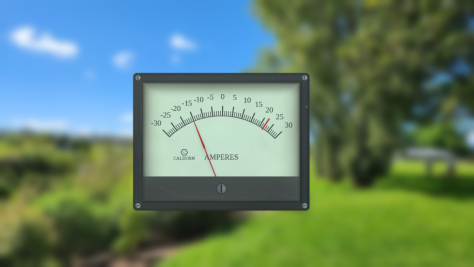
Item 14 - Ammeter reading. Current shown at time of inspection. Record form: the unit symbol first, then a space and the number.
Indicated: A -15
